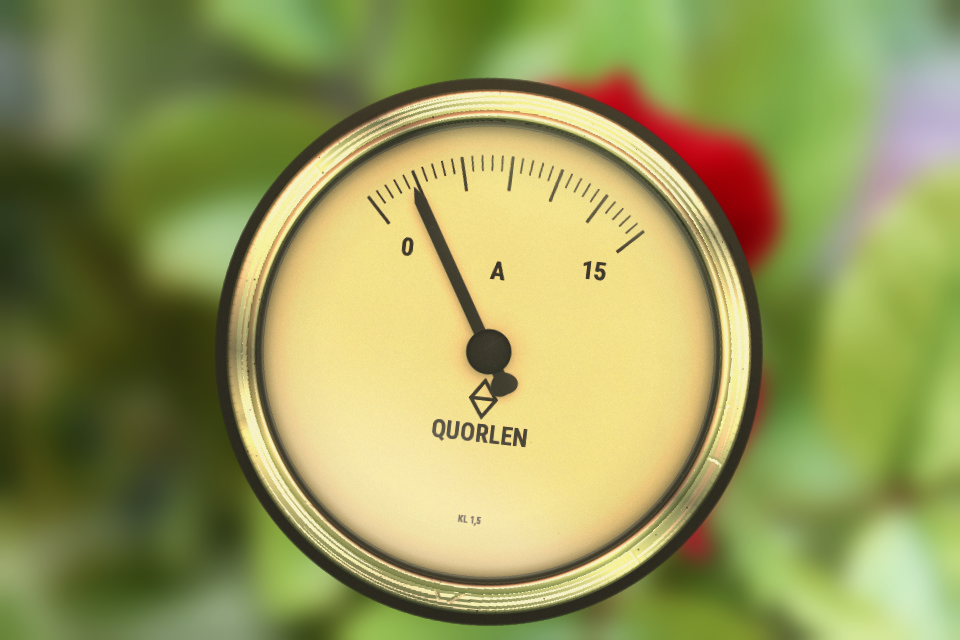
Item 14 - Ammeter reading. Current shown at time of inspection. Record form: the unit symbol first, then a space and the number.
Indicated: A 2.25
